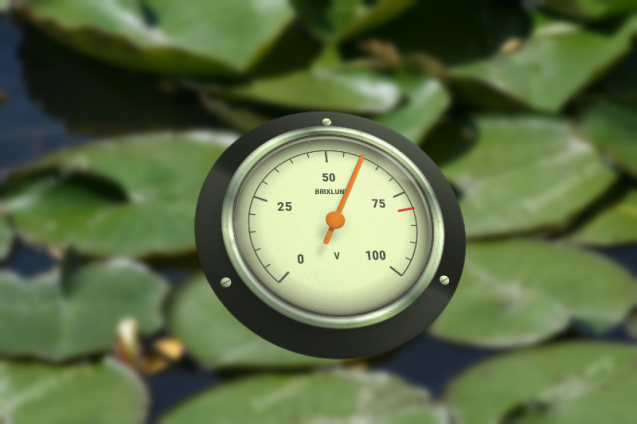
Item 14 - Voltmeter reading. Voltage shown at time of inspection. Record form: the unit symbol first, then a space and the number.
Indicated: V 60
